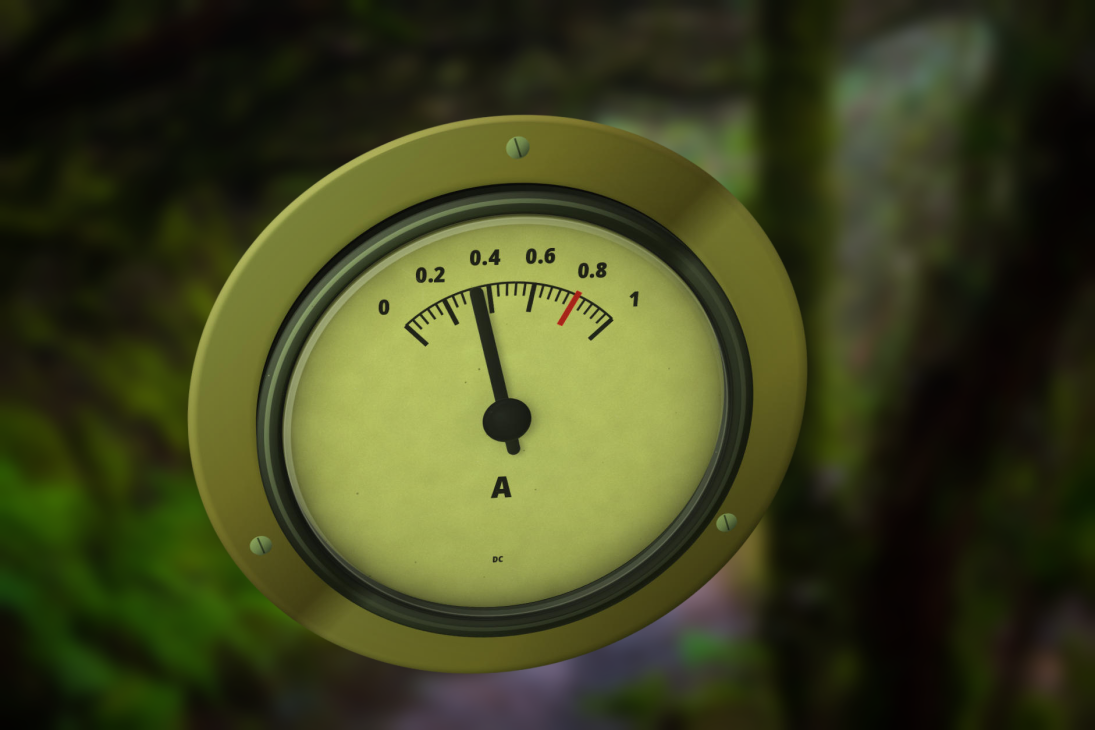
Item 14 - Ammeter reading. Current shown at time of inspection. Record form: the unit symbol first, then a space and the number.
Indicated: A 0.34
